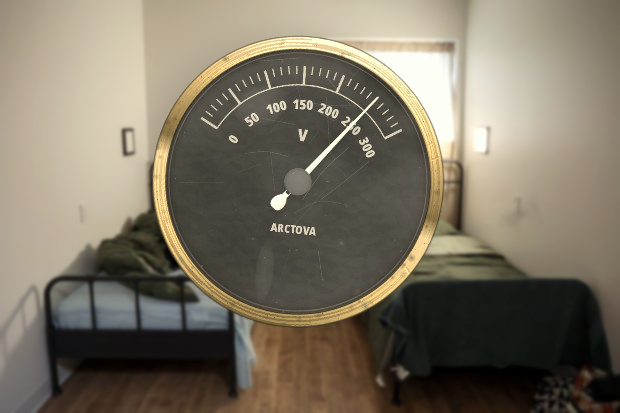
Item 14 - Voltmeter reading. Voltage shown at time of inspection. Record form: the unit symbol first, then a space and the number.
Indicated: V 250
